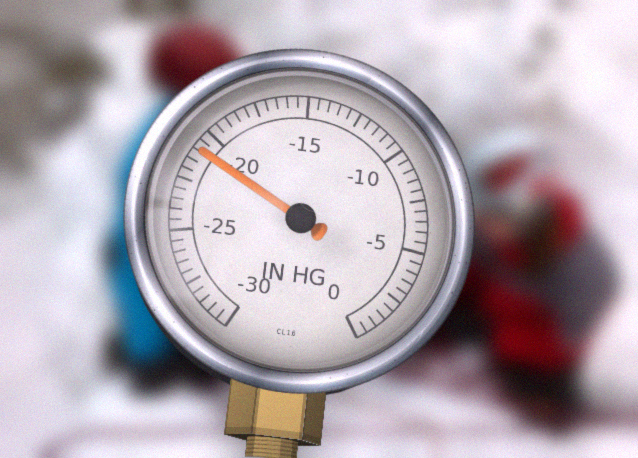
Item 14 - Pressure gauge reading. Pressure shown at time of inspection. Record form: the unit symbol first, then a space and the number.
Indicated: inHg -21
